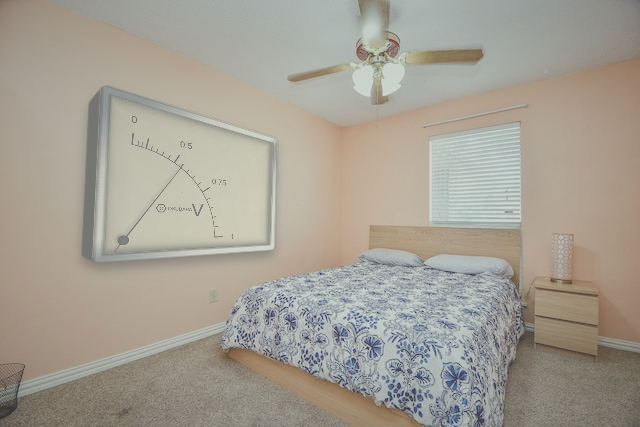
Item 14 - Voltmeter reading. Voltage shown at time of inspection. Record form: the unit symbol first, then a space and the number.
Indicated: V 0.55
